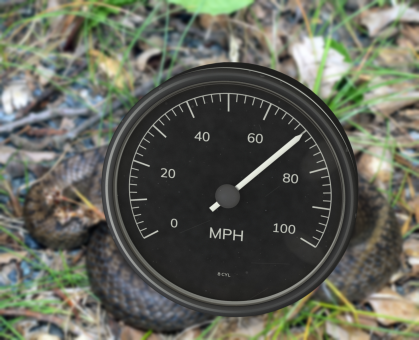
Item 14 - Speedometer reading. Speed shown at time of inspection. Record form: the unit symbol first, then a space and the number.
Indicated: mph 70
